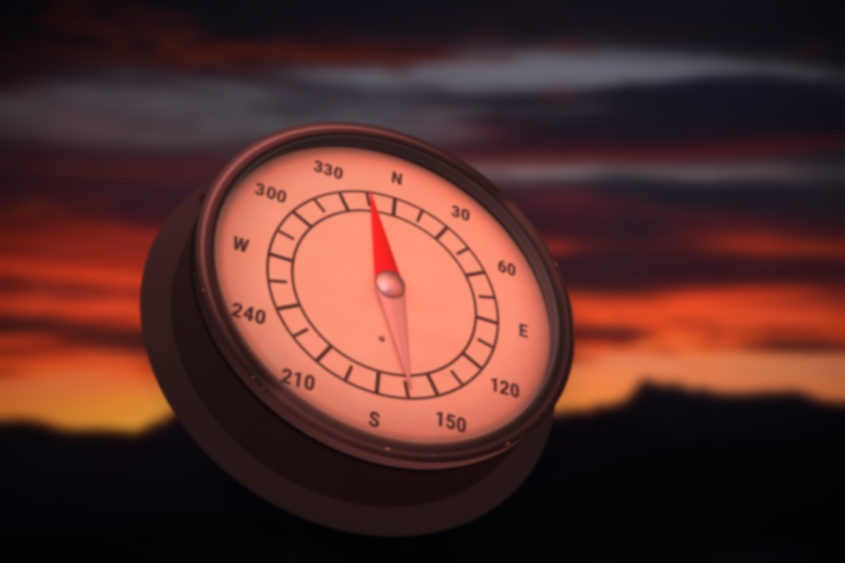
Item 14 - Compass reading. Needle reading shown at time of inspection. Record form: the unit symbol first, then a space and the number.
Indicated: ° 345
